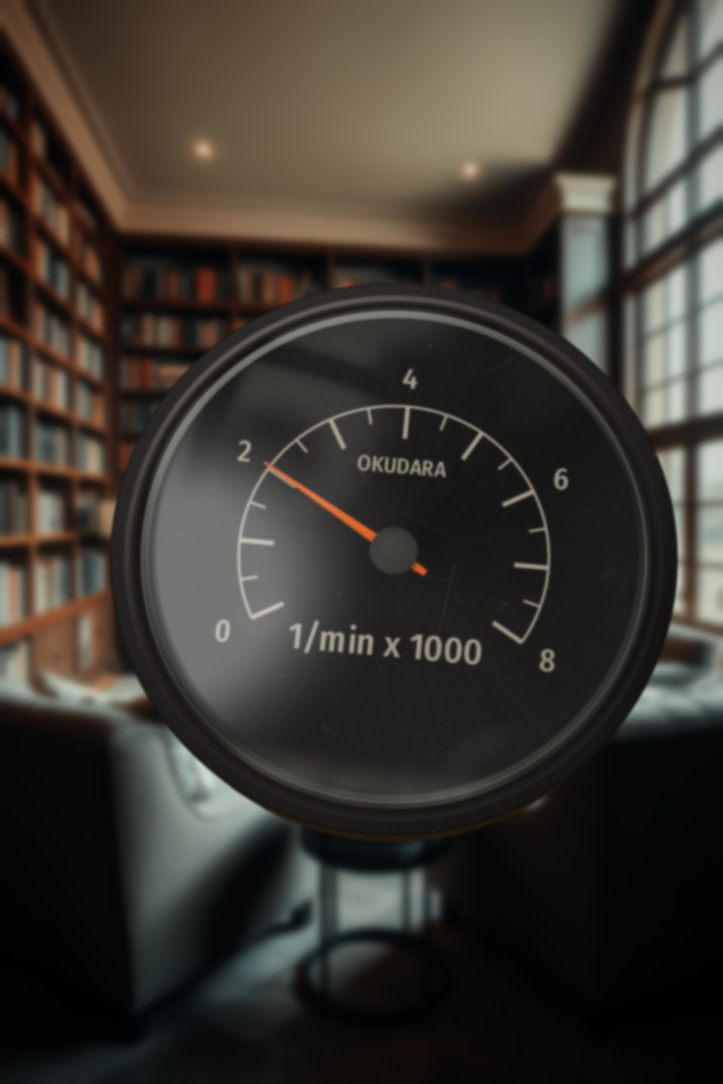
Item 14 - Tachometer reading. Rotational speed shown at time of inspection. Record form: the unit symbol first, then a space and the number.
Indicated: rpm 2000
